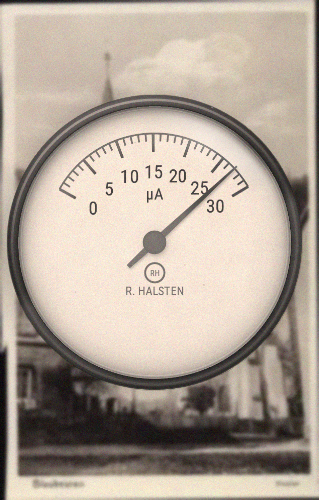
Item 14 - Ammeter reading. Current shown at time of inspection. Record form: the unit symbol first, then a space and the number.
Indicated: µA 27
